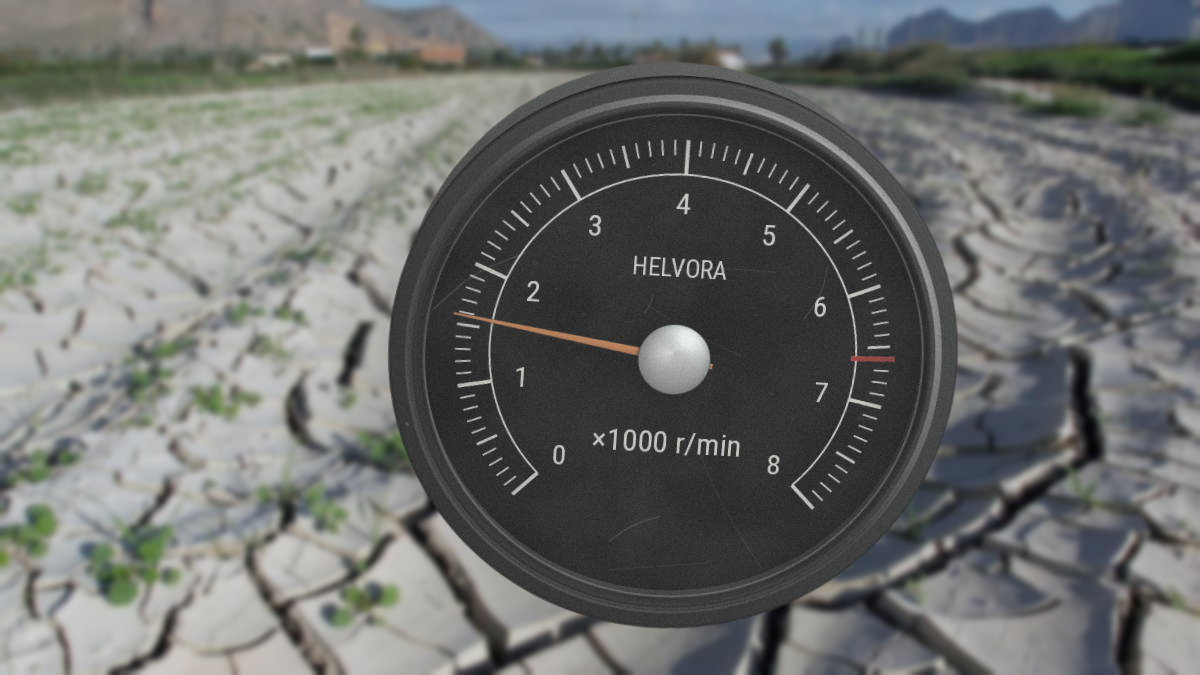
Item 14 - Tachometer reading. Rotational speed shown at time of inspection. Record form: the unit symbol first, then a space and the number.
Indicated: rpm 1600
